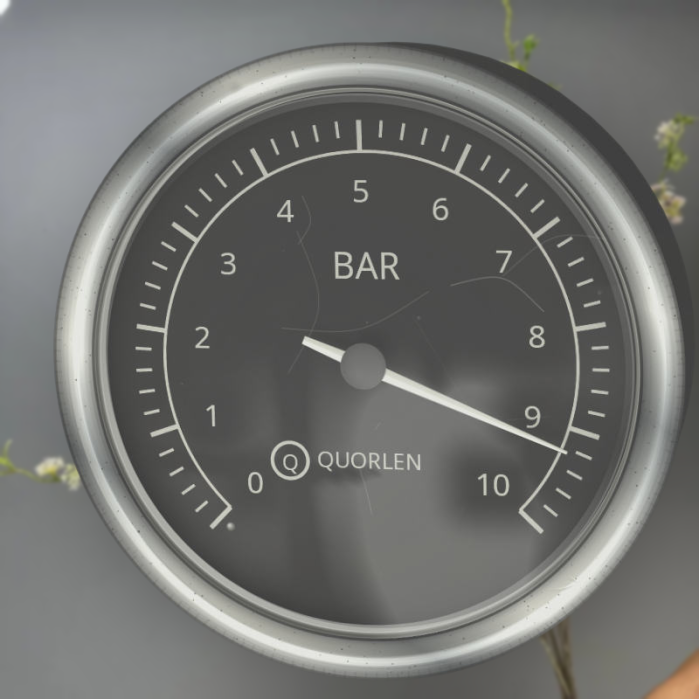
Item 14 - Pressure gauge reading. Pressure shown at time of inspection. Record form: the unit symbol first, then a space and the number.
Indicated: bar 9.2
